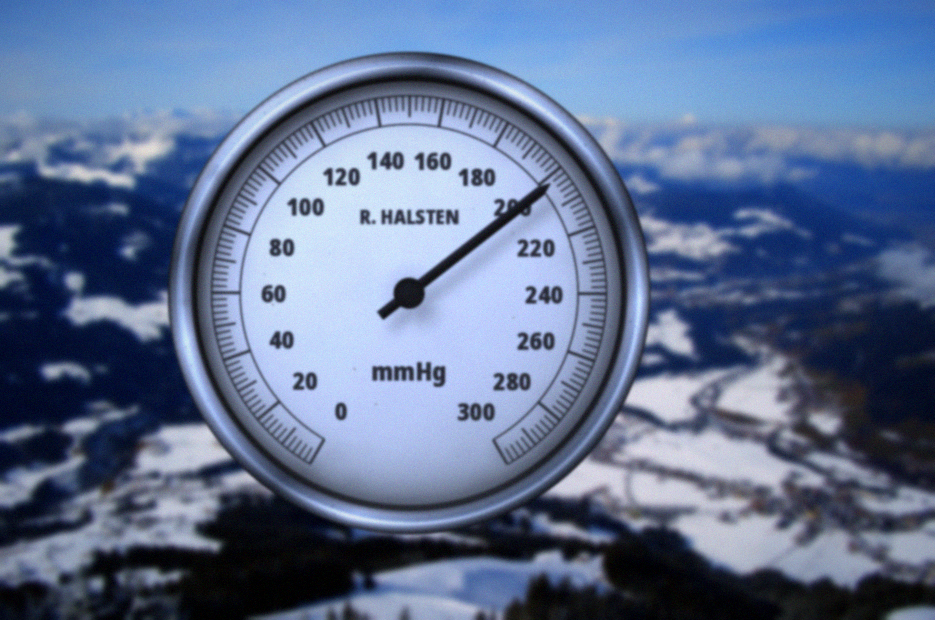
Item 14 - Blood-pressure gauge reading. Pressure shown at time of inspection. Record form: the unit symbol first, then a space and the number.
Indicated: mmHg 202
